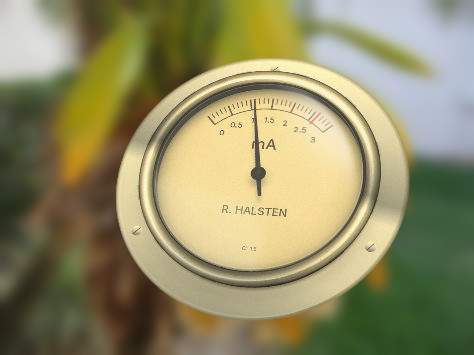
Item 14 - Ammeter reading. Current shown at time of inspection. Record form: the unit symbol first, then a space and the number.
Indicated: mA 1.1
